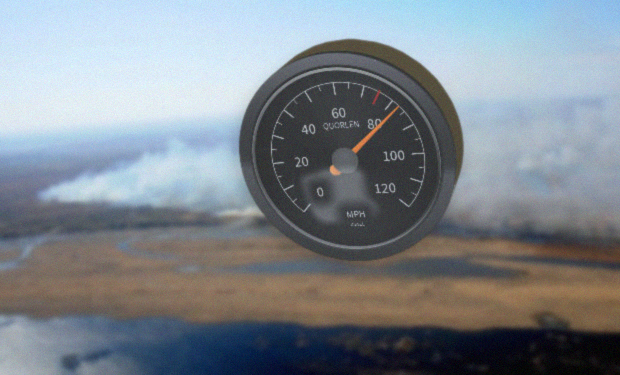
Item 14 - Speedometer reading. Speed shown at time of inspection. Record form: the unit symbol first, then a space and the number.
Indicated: mph 82.5
